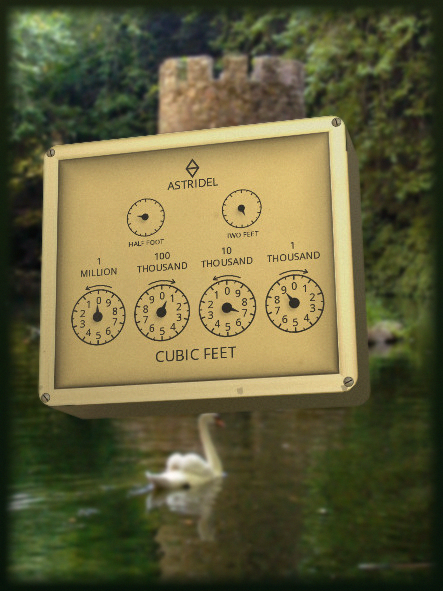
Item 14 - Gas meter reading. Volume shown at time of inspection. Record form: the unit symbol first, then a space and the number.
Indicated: ft³ 6900
